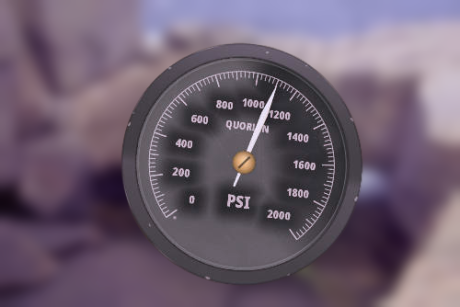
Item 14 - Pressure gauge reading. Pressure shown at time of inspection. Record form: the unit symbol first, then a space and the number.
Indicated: psi 1100
